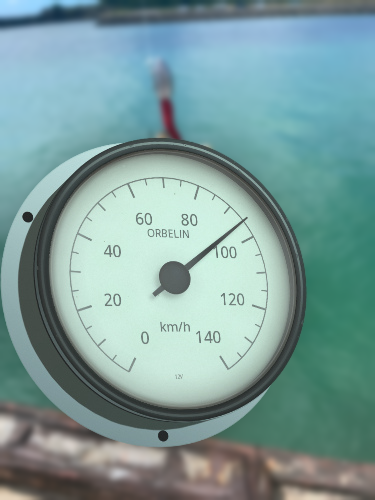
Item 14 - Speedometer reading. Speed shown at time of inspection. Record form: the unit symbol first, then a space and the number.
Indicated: km/h 95
